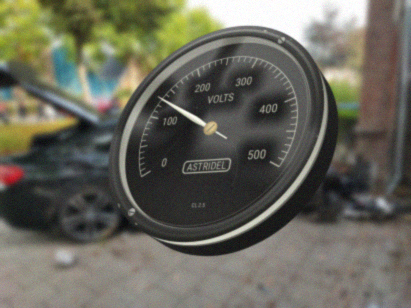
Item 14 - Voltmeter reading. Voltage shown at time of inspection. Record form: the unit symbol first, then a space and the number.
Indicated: V 130
